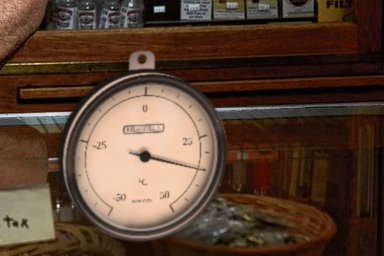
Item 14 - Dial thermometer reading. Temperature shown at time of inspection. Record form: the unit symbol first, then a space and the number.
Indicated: °C 35
